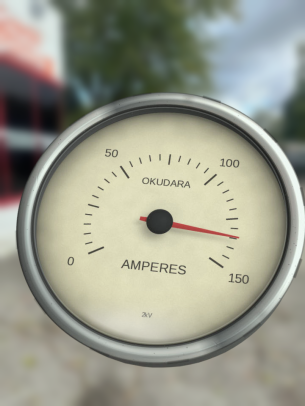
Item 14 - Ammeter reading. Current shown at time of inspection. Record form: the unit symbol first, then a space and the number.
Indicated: A 135
